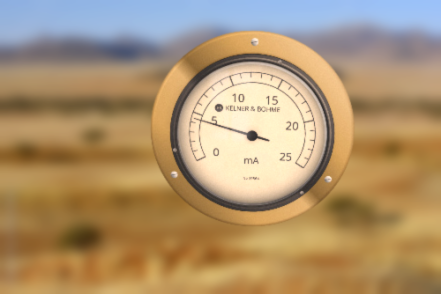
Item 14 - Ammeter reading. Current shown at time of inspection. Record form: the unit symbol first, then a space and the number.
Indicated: mA 4.5
